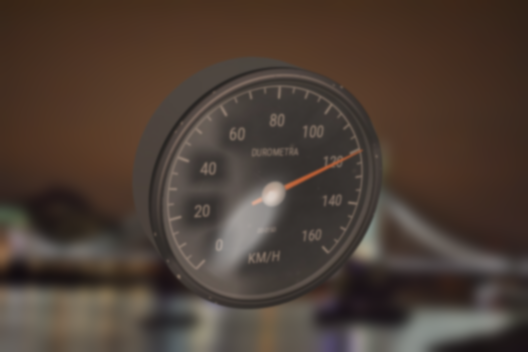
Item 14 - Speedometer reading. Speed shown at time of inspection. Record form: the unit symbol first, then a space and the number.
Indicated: km/h 120
